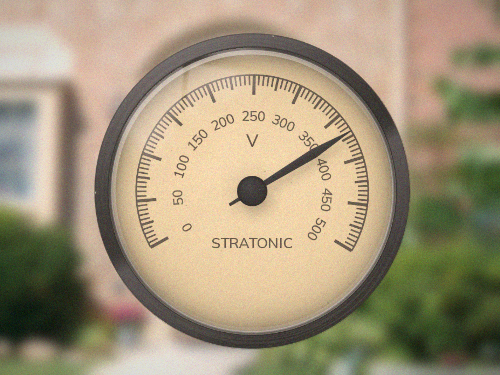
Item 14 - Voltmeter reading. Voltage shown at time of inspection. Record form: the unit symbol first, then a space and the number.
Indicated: V 370
